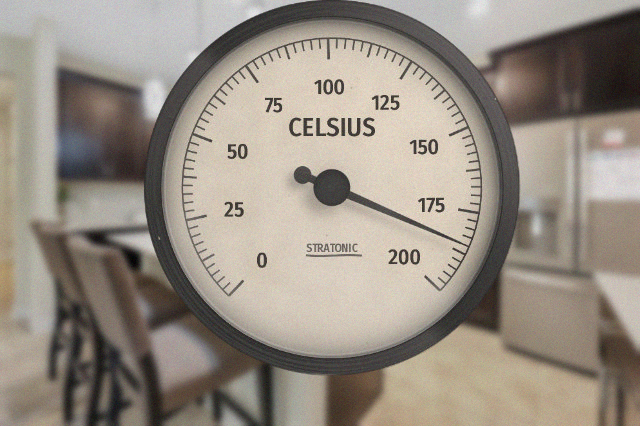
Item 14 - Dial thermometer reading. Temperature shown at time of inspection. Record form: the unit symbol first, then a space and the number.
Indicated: °C 185
